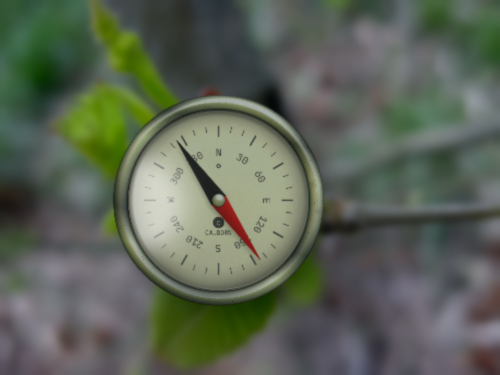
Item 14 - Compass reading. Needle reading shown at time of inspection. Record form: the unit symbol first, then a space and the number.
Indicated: ° 145
